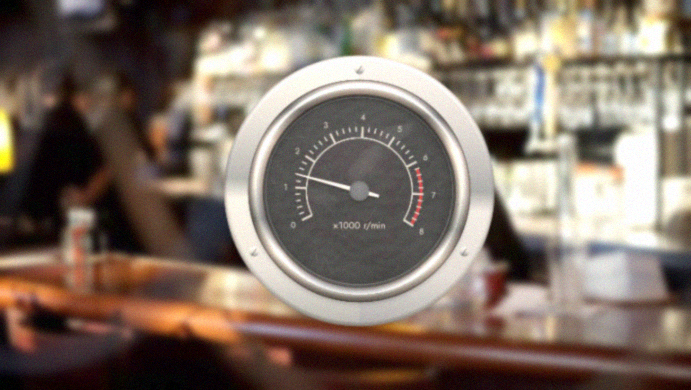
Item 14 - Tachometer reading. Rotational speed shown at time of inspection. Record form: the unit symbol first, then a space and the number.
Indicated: rpm 1400
